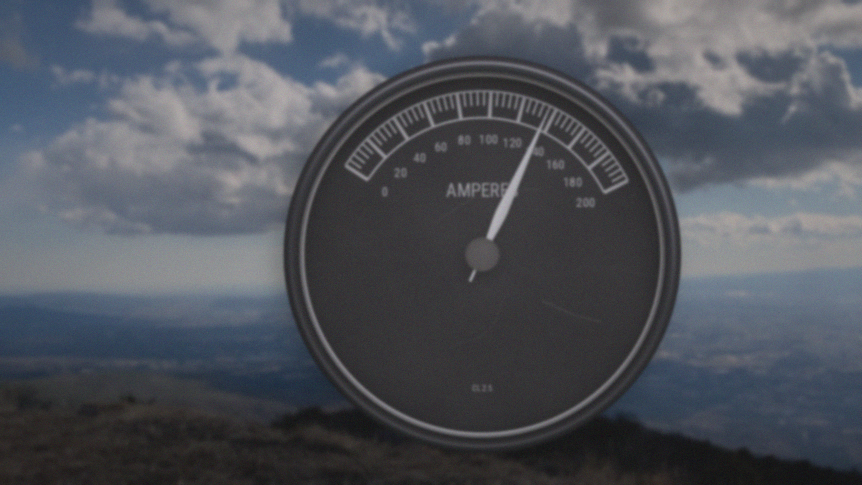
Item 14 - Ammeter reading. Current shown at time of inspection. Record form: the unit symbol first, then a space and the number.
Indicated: A 136
